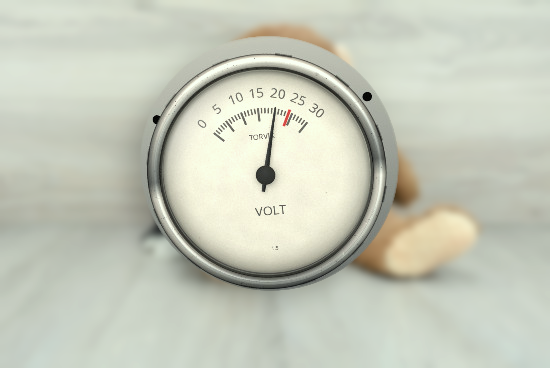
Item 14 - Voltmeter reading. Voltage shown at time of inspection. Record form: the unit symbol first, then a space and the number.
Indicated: V 20
